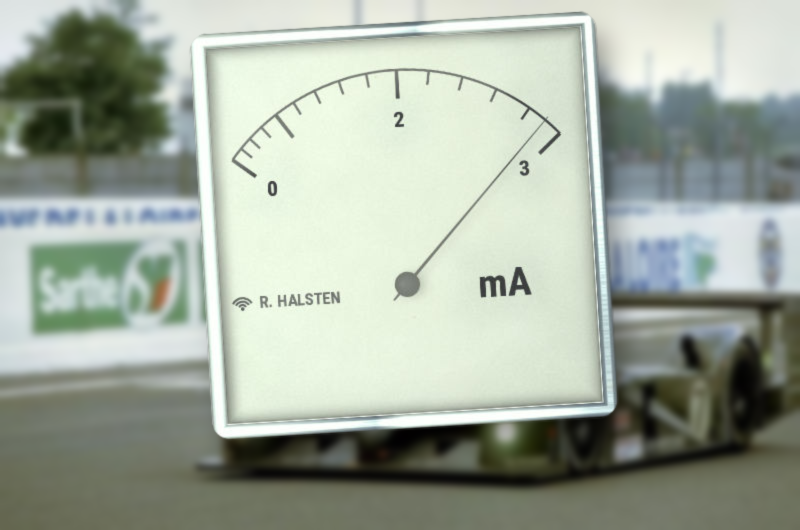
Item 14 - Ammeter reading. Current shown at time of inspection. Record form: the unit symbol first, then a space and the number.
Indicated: mA 2.9
